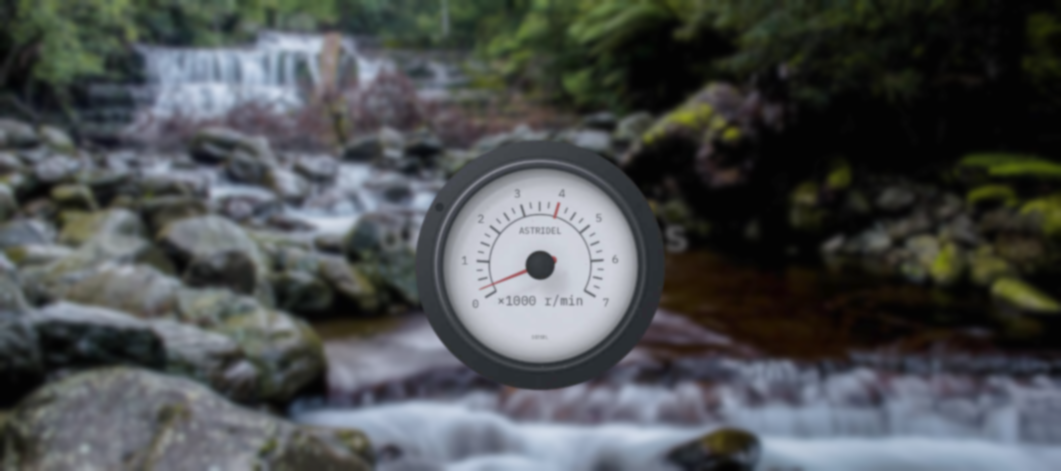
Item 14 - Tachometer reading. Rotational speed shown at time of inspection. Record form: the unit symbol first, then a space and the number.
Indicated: rpm 250
